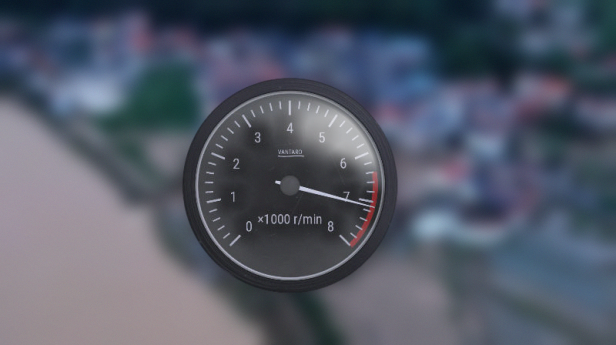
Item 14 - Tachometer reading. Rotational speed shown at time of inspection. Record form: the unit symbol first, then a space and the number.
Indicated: rpm 7100
